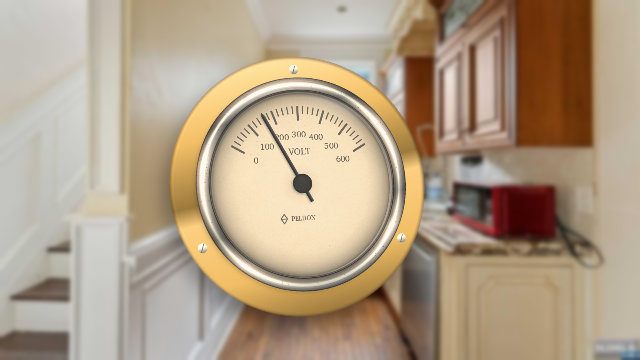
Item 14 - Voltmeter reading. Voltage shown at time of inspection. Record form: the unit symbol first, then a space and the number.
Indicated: V 160
